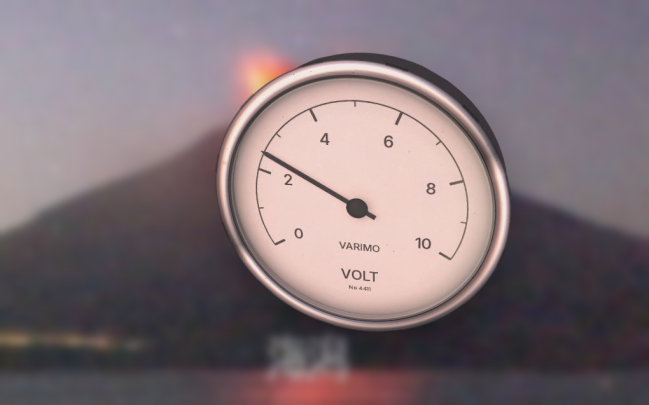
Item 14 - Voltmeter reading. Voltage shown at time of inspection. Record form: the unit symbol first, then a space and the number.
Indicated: V 2.5
